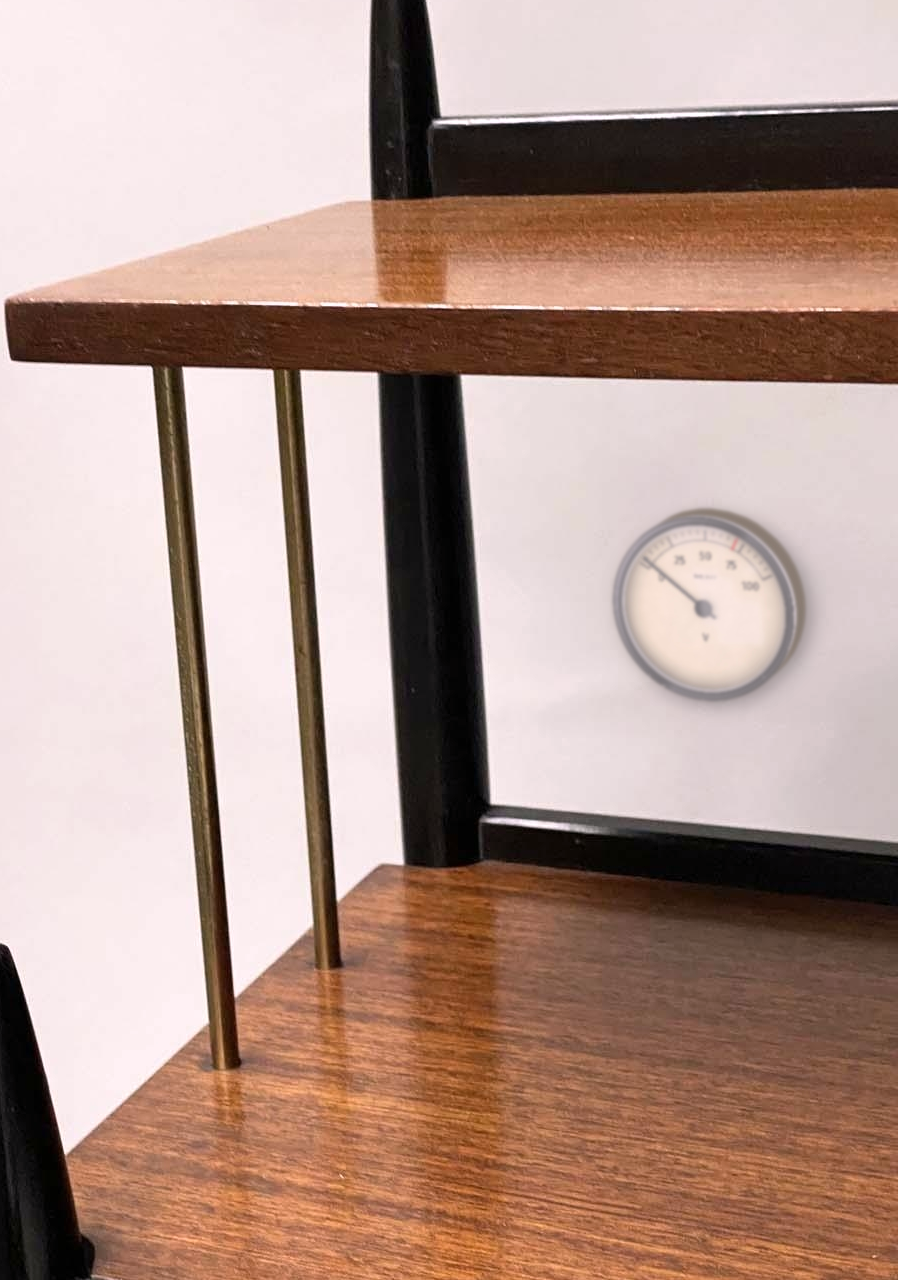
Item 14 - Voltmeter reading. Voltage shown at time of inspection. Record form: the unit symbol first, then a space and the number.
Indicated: V 5
